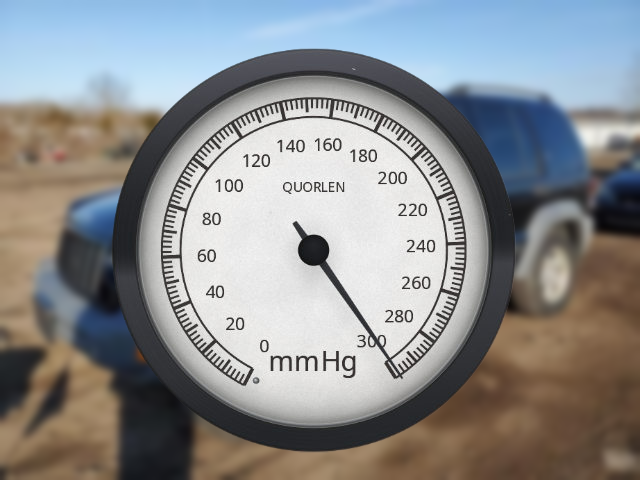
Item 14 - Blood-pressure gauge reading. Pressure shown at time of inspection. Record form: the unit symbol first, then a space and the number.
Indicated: mmHg 298
